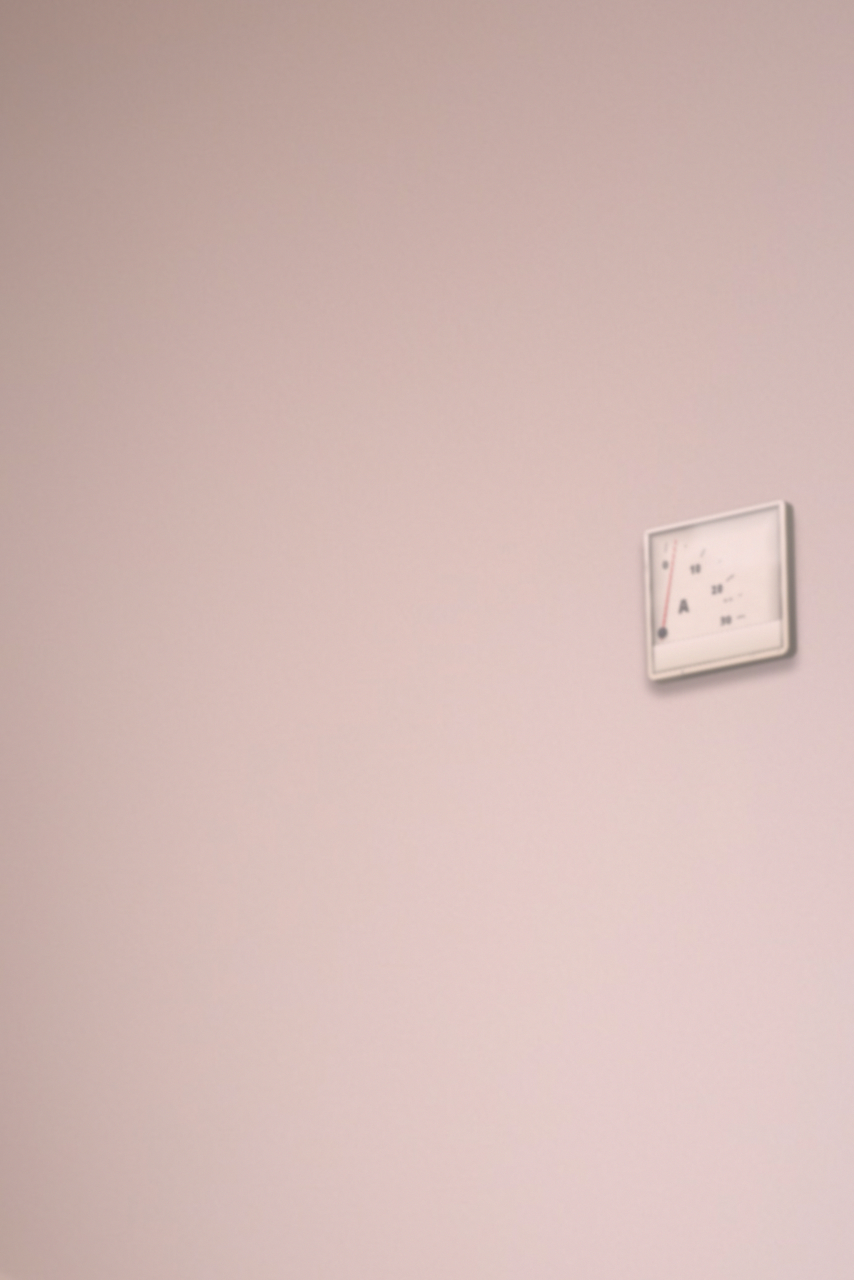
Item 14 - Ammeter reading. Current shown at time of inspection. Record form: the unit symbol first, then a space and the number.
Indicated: A 2.5
